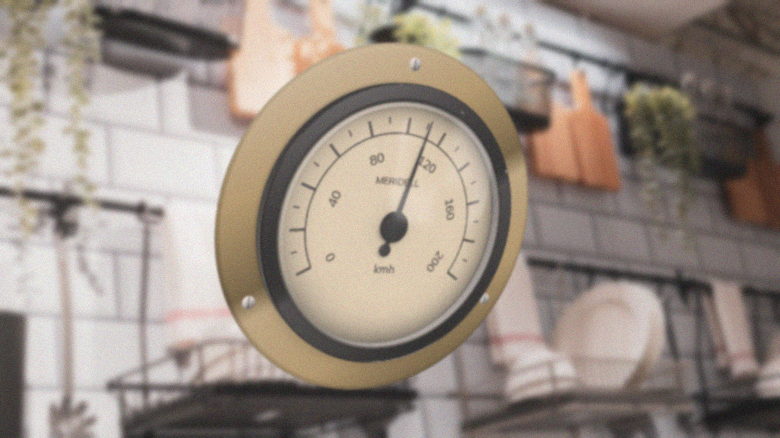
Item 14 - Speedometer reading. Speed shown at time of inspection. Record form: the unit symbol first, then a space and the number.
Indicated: km/h 110
